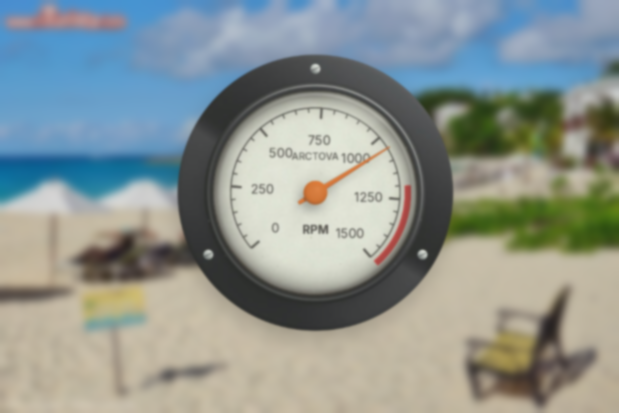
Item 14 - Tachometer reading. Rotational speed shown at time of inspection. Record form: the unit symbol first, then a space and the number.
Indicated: rpm 1050
